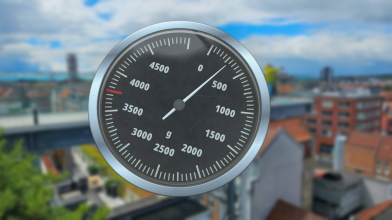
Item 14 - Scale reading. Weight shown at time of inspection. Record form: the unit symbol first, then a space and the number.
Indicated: g 300
